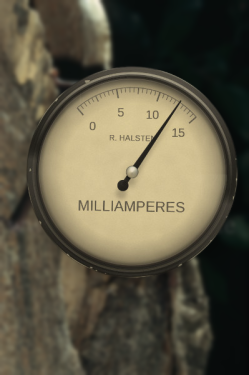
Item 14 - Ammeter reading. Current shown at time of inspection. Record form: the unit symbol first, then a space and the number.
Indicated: mA 12.5
